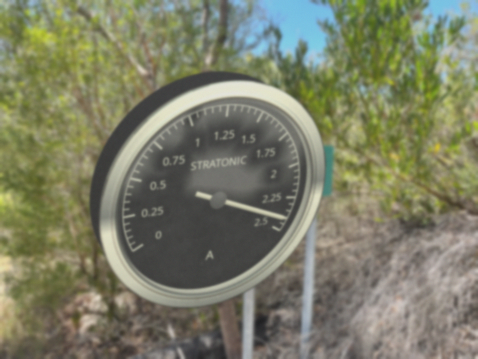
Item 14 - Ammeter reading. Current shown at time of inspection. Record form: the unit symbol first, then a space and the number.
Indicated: A 2.4
